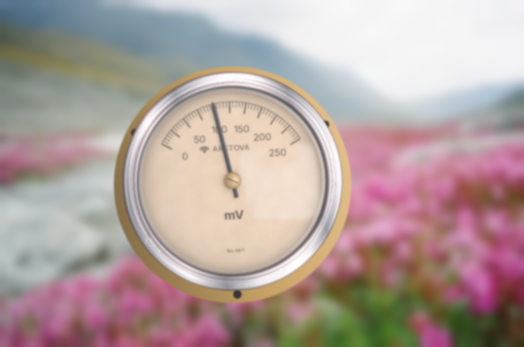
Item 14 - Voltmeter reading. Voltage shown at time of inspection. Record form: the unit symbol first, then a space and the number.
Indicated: mV 100
